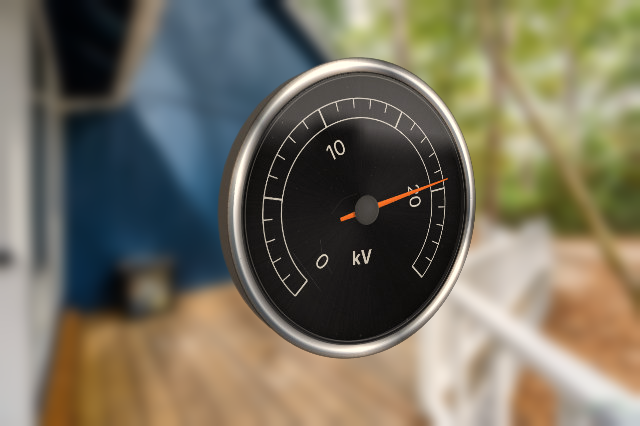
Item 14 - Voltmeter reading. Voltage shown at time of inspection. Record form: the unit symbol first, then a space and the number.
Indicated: kV 19.5
